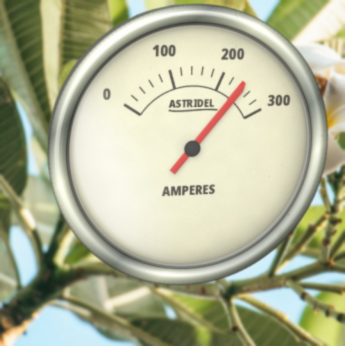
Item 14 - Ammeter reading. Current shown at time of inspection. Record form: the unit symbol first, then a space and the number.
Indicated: A 240
